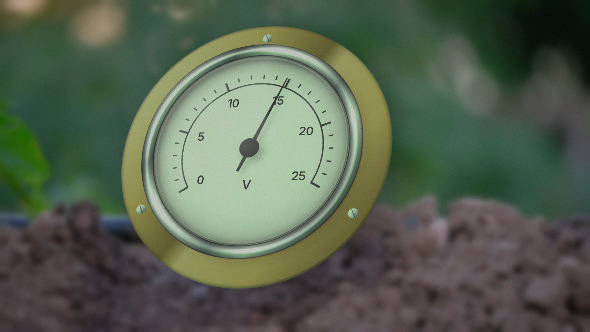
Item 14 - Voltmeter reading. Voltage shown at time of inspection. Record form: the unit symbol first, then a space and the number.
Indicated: V 15
